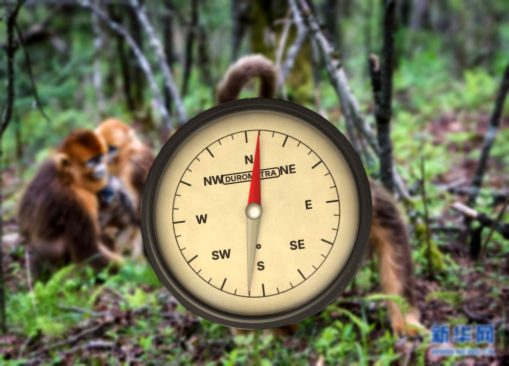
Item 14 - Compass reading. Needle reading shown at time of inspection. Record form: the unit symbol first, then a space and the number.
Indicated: ° 10
